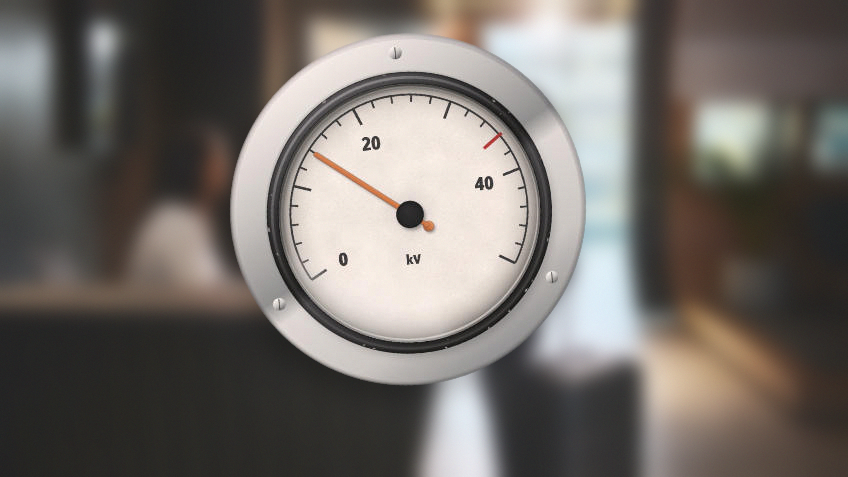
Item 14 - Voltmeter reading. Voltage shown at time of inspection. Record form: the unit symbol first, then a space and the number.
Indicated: kV 14
